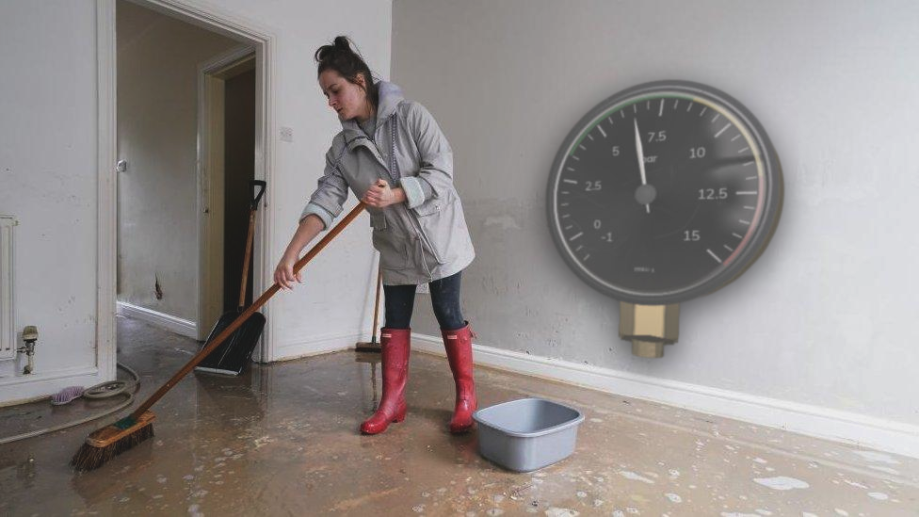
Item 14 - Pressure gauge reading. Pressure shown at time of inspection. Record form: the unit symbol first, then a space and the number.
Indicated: bar 6.5
